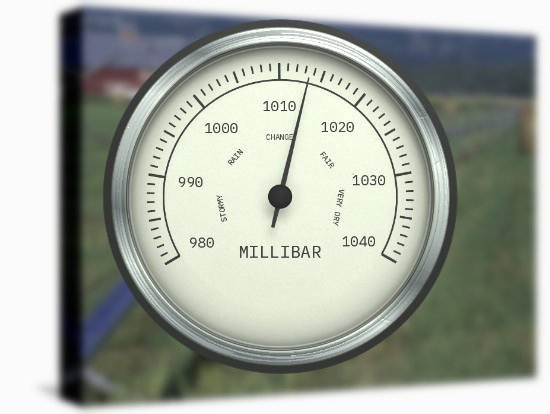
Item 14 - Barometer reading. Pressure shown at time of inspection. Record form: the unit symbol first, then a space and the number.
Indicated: mbar 1013.5
